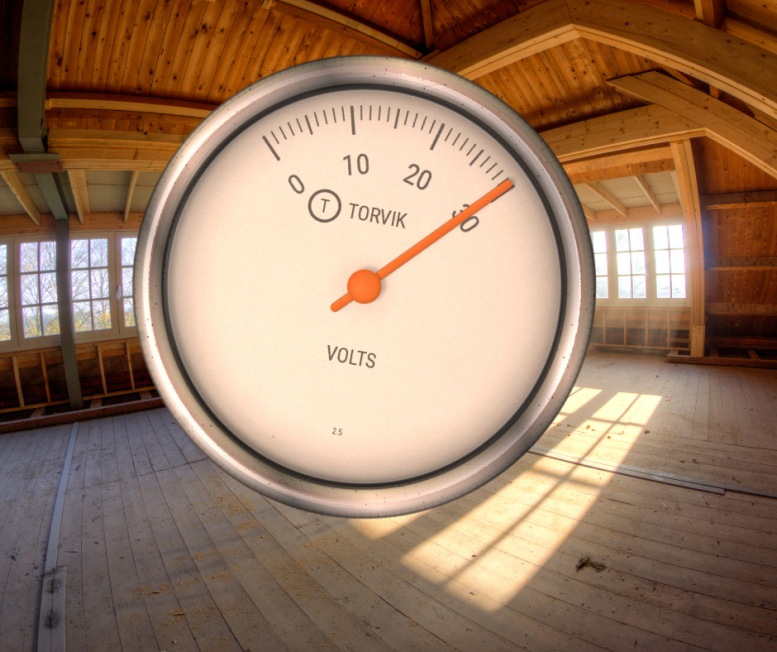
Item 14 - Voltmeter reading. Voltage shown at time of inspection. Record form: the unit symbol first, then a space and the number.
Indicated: V 29.5
